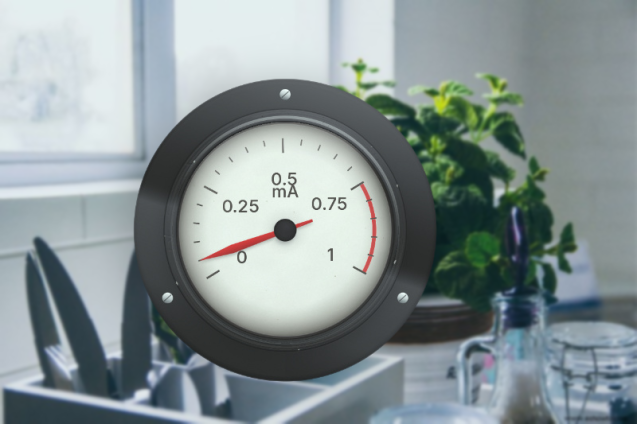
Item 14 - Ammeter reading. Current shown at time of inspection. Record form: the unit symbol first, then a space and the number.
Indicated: mA 0.05
